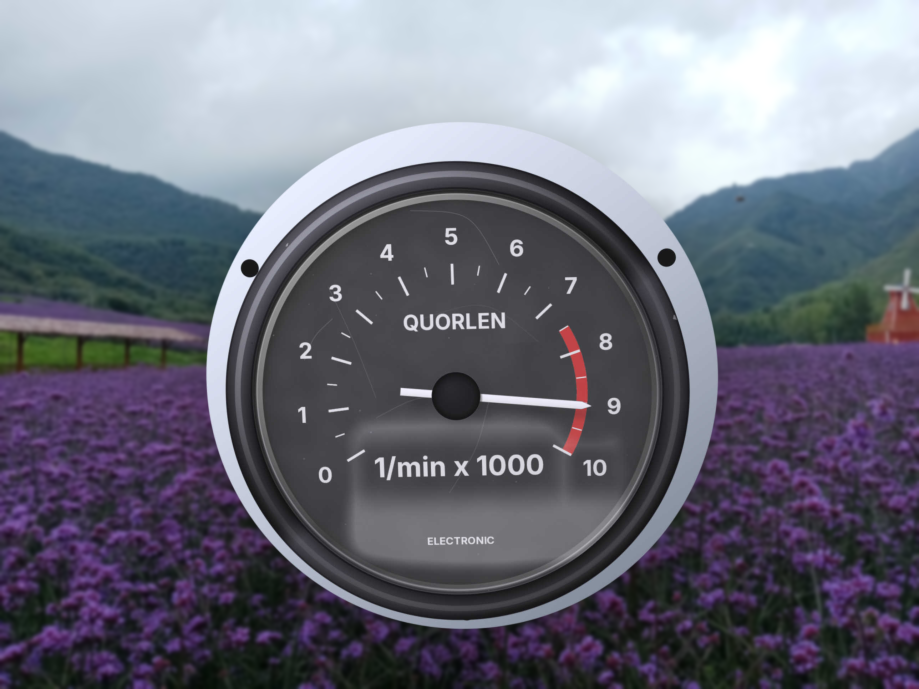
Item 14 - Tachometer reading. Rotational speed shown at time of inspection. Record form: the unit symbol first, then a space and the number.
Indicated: rpm 9000
